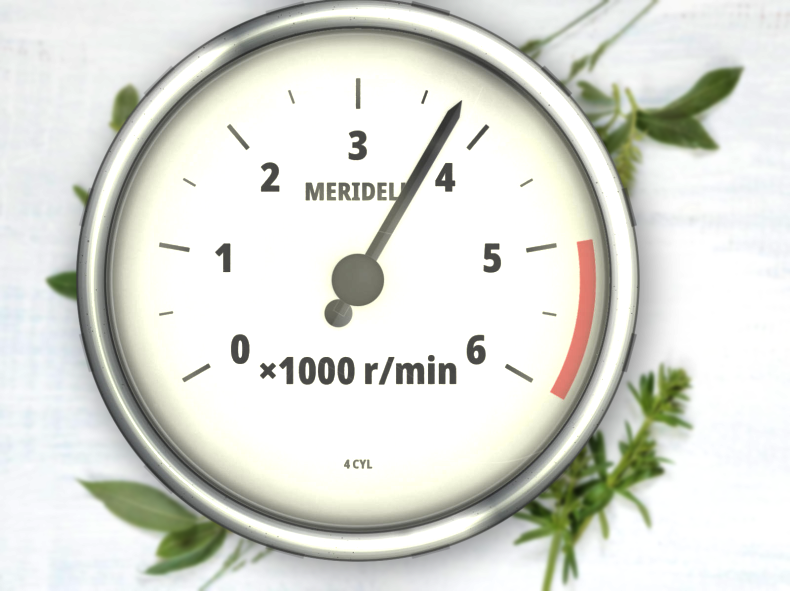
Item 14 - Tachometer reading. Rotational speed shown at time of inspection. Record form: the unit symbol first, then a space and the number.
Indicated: rpm 3750
